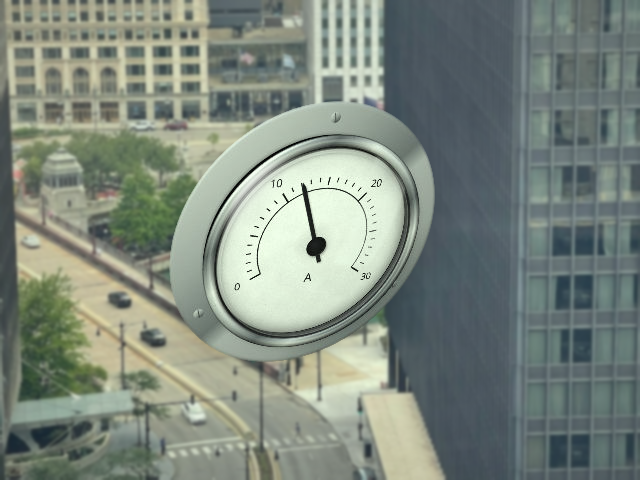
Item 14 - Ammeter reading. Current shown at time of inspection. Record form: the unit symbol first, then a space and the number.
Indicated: A 12
